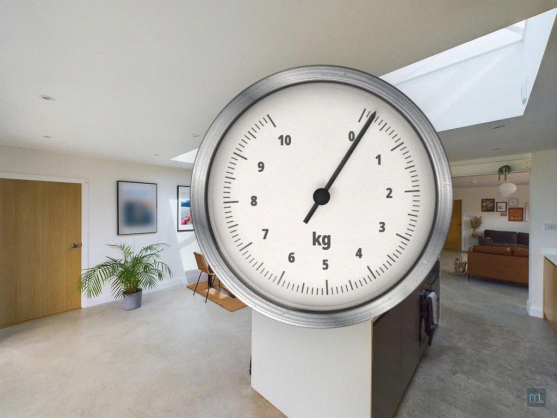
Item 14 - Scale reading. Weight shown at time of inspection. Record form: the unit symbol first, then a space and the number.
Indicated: kg 0.2
